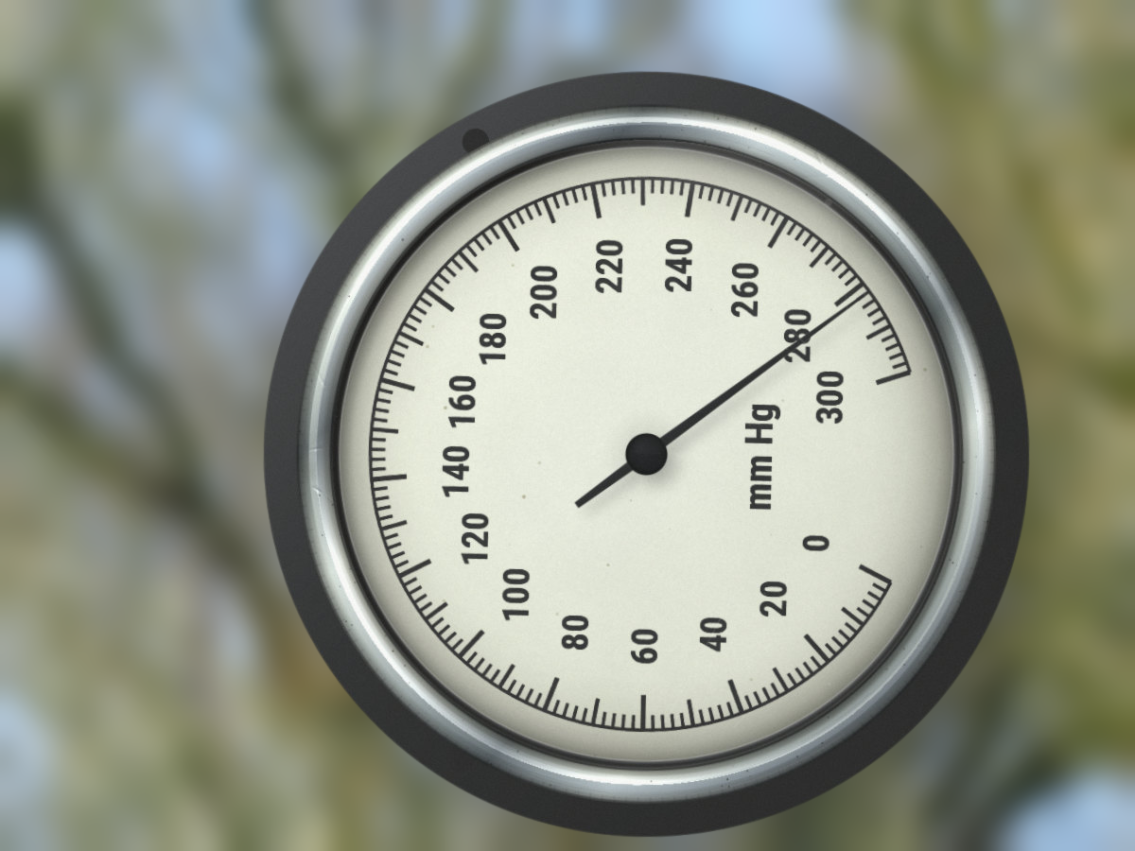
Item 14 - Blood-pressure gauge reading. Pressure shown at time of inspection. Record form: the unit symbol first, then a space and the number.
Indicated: mmHg 282
